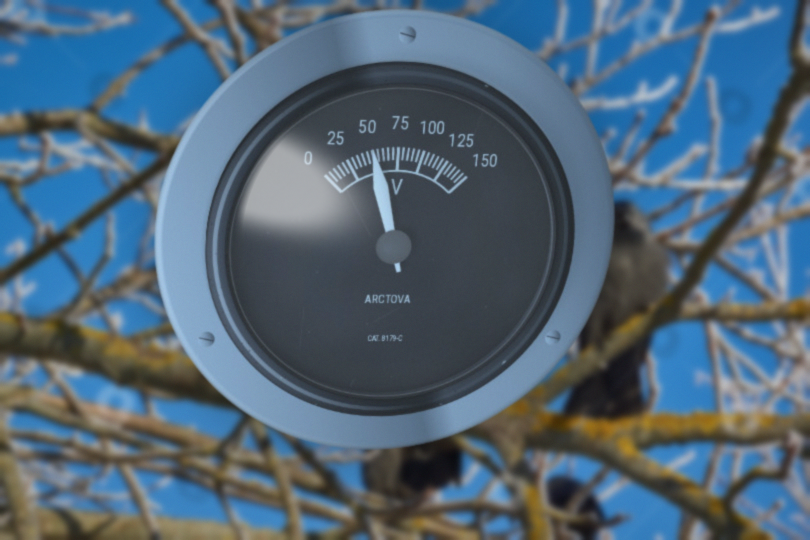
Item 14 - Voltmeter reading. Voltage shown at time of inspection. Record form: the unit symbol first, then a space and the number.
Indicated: V 50
